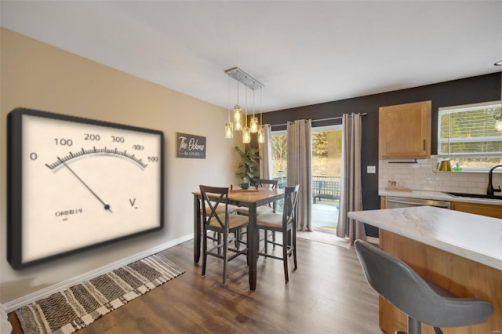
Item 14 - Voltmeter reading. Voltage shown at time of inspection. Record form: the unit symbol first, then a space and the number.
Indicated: V 50
